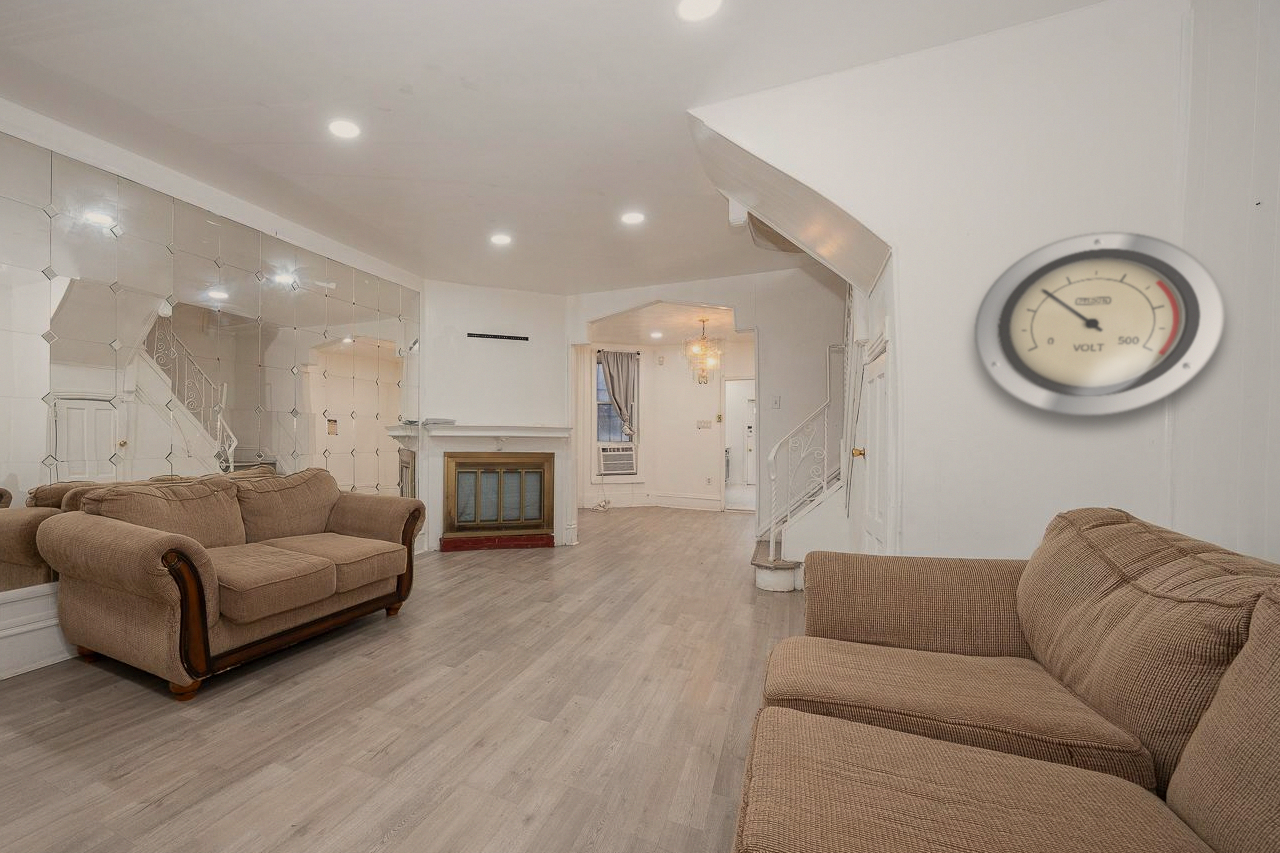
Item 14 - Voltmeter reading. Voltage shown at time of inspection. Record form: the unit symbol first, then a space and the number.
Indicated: V 150
